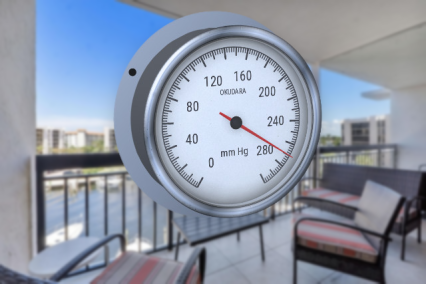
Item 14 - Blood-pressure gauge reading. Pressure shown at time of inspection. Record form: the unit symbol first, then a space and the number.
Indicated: mmHg 270
